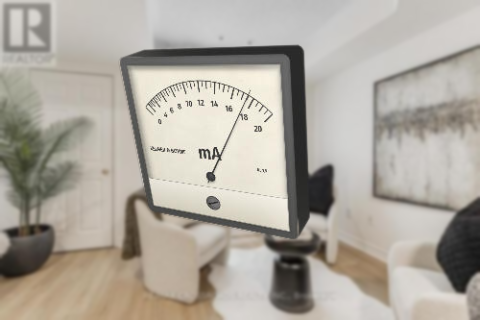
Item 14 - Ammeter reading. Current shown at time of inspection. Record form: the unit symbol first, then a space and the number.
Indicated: mA 17.5
